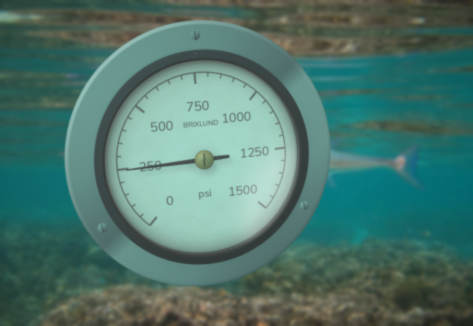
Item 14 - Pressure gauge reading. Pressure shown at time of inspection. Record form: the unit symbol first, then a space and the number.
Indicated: psi 250
